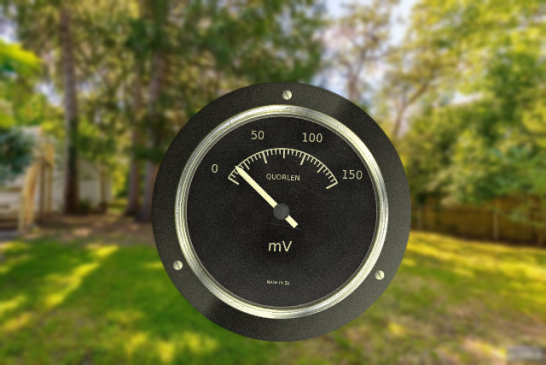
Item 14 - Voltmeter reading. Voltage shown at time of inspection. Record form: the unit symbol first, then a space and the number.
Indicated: mV 15
